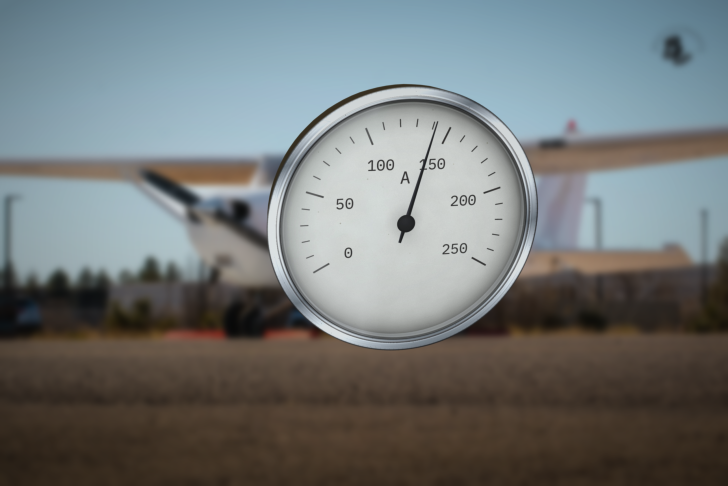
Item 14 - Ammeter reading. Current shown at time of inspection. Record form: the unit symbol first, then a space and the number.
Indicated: A 140
